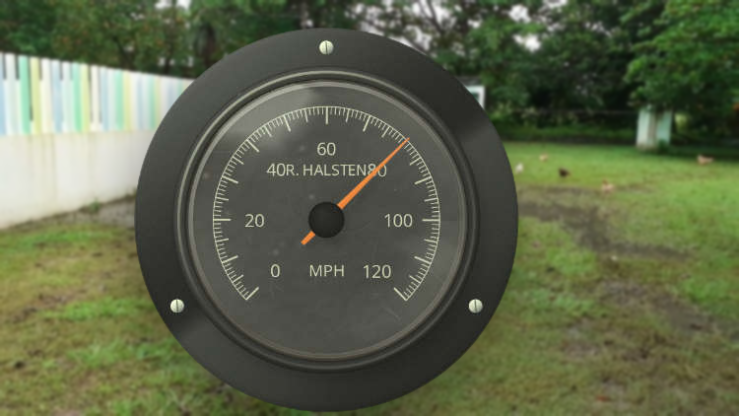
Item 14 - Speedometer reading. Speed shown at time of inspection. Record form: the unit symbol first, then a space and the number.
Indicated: mph 80
